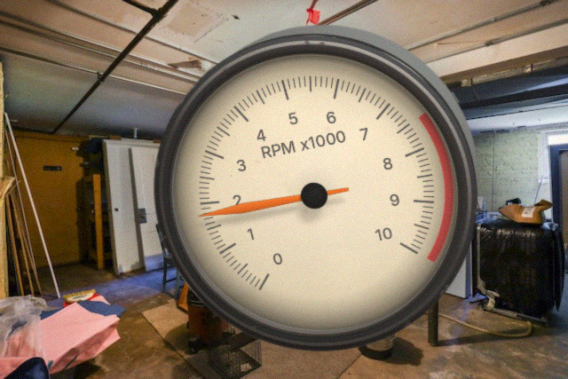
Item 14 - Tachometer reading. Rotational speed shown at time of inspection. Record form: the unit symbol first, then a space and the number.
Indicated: rpm 1800
